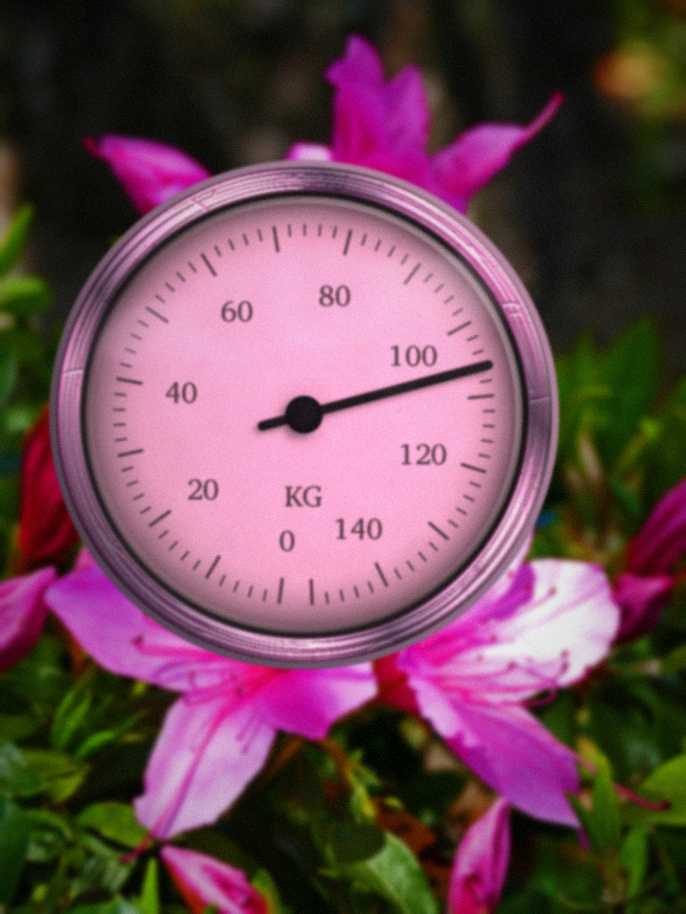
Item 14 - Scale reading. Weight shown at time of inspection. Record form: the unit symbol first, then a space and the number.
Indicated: kg 106
